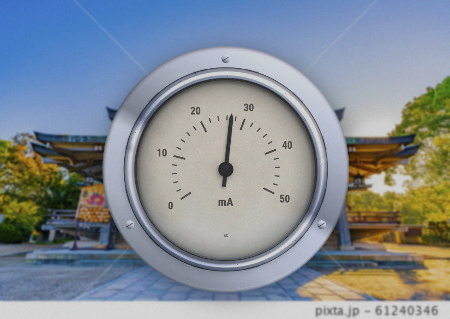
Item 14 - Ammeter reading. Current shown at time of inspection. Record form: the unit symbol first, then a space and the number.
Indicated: mA 27
